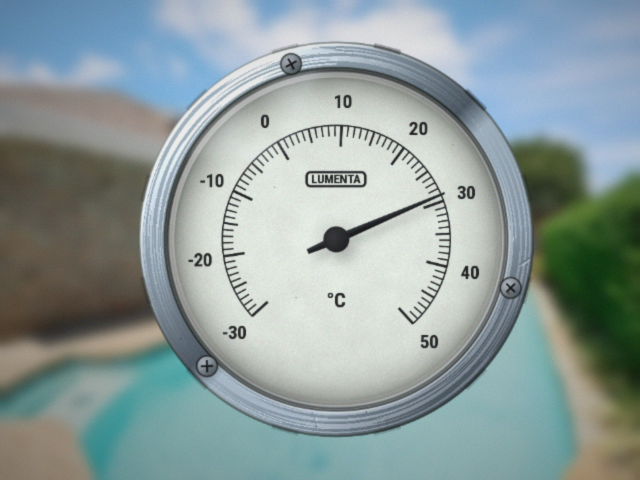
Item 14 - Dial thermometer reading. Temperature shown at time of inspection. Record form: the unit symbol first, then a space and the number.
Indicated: °C 29
